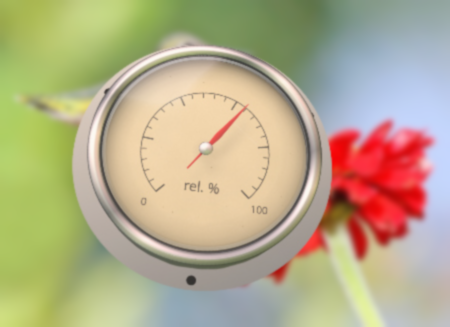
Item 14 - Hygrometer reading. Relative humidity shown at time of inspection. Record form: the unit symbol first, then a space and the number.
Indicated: % 64
